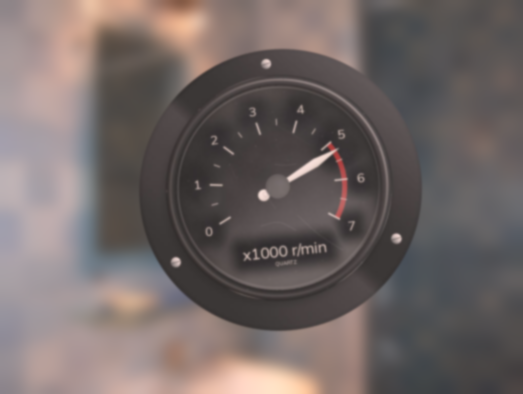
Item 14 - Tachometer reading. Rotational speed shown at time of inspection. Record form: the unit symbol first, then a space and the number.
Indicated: rpm 5250
